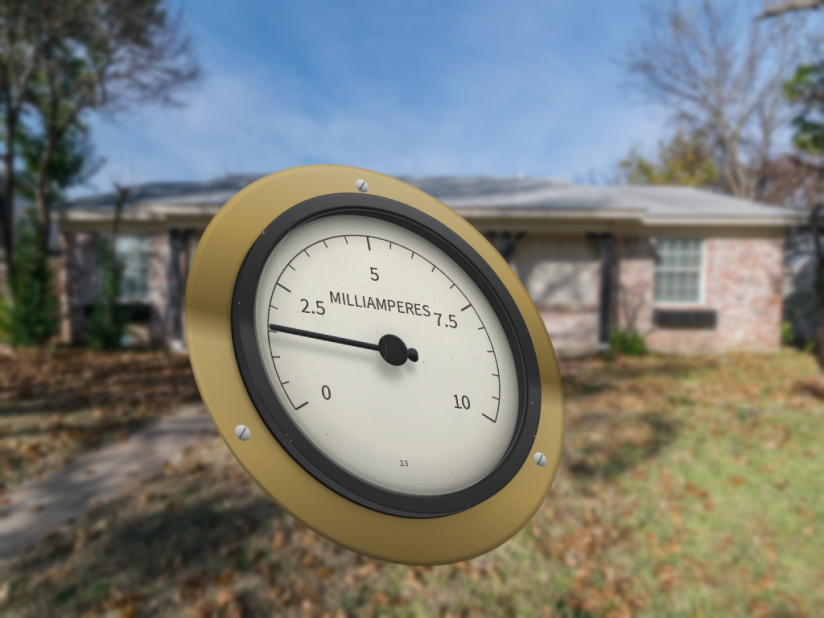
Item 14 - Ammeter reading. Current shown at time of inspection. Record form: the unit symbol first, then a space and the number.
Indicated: mA 1.5
